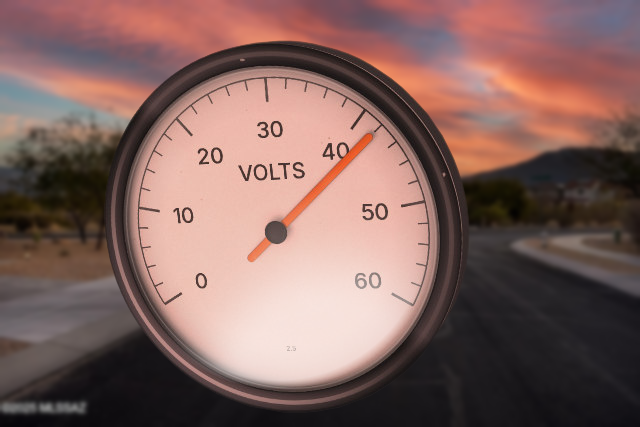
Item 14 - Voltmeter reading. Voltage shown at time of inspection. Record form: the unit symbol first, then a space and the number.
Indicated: V 42
